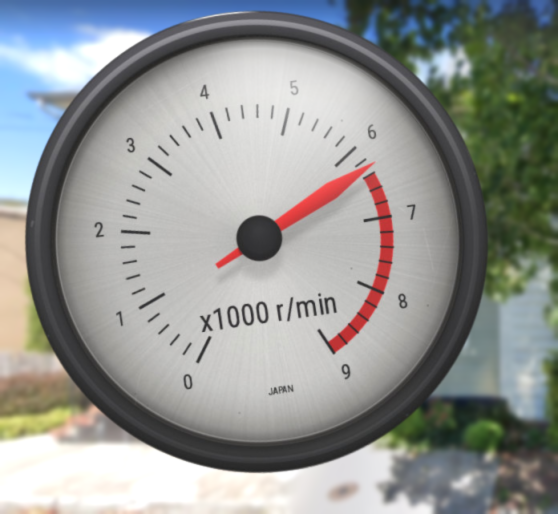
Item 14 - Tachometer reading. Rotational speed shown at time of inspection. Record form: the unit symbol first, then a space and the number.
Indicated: rpm 6300
